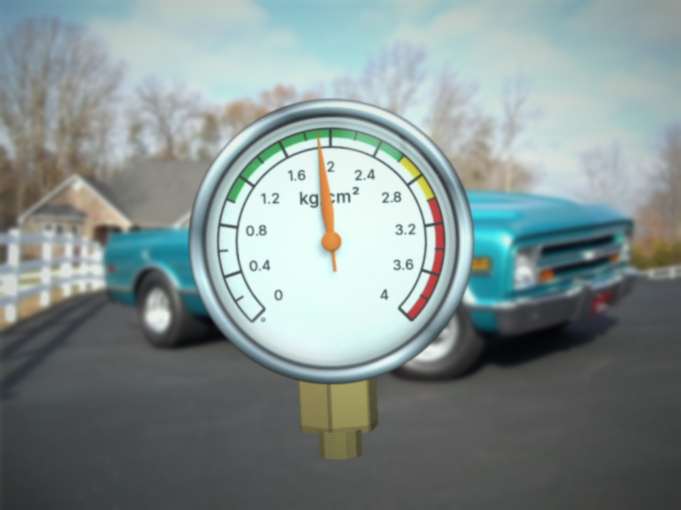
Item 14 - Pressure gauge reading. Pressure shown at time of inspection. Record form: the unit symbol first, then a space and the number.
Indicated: kg/cm² 1.9
